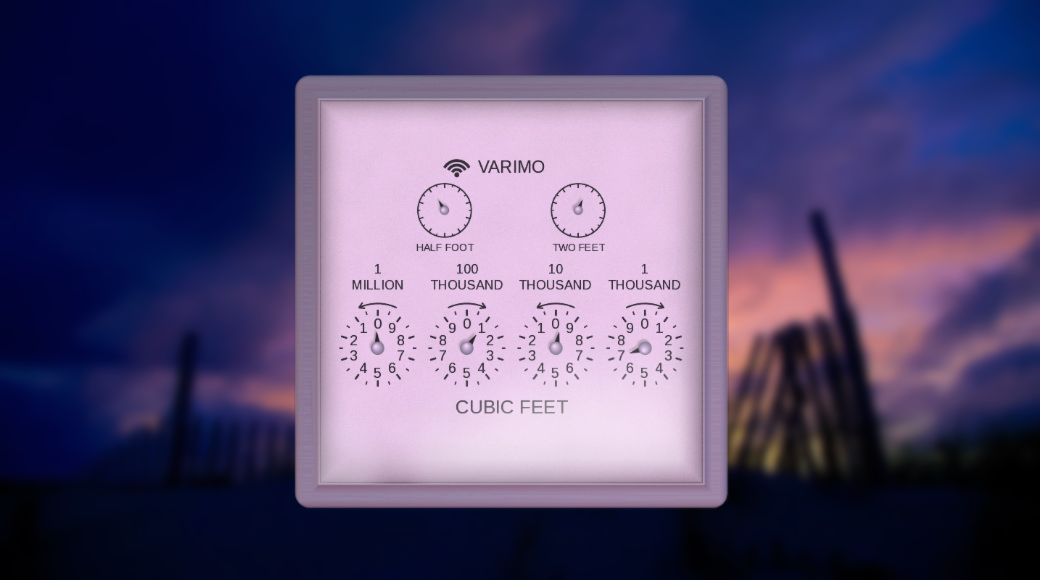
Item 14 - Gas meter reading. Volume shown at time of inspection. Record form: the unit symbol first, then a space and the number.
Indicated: ft³ 9700
